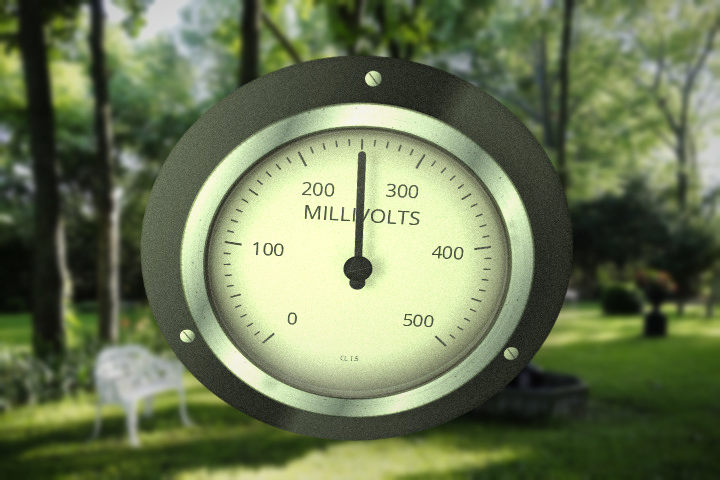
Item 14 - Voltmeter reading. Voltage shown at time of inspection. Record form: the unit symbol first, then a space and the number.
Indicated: mV 250
